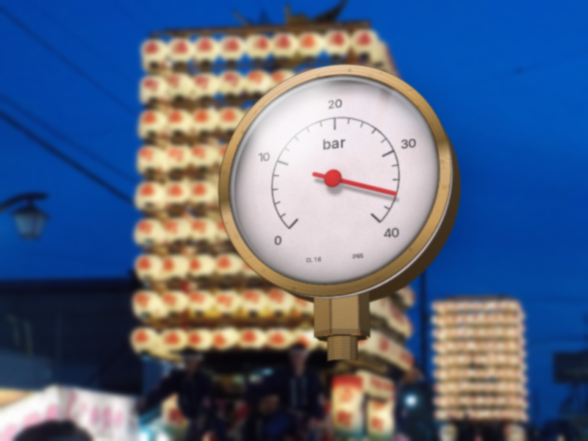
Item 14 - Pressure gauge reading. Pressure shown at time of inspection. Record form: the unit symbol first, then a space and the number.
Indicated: bar 36
